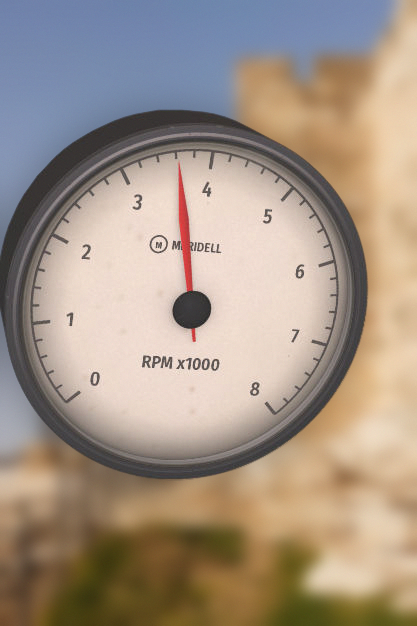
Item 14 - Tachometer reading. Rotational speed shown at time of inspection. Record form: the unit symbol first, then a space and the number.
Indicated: rpm 3600
